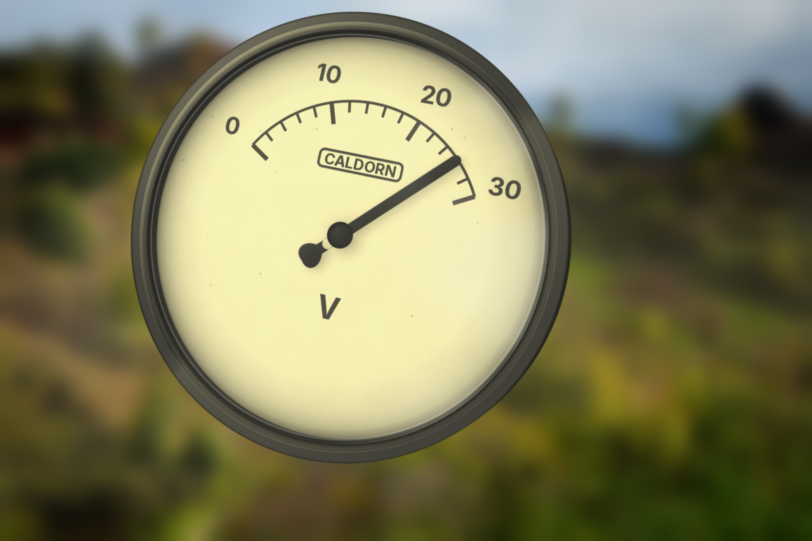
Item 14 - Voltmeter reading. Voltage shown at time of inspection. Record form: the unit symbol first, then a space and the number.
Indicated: V 26
